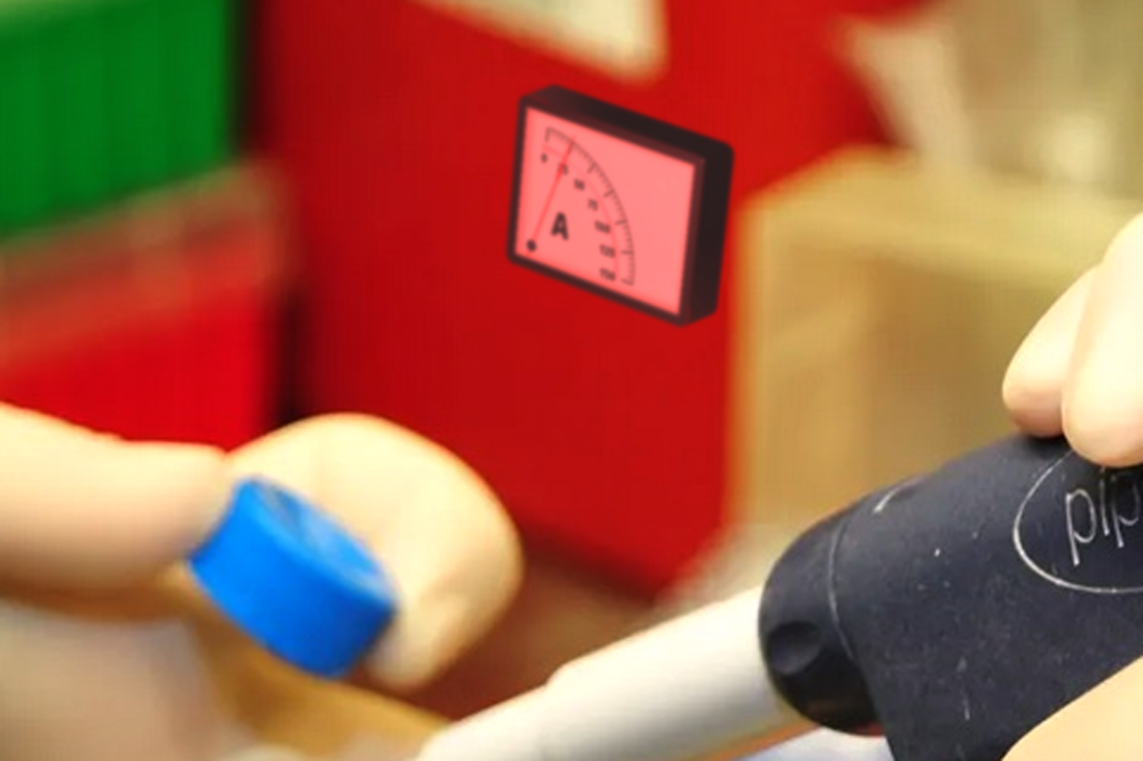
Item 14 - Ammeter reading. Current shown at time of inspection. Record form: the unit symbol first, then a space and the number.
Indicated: A 25
